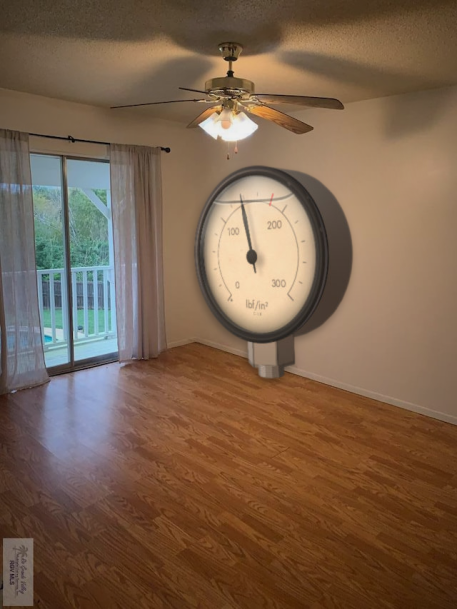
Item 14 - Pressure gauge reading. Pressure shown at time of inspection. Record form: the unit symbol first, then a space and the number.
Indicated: psi 140
